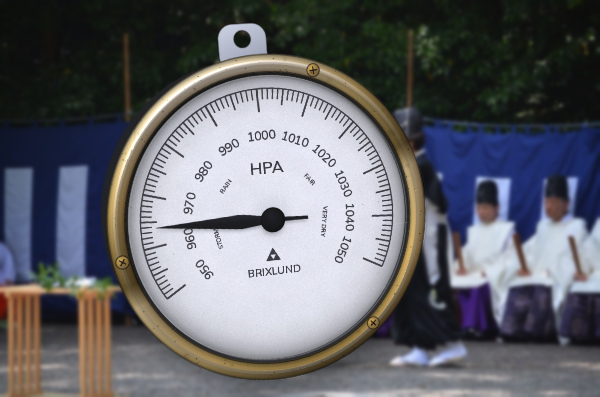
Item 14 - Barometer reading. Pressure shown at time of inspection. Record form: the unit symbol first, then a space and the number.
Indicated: hPa 964
